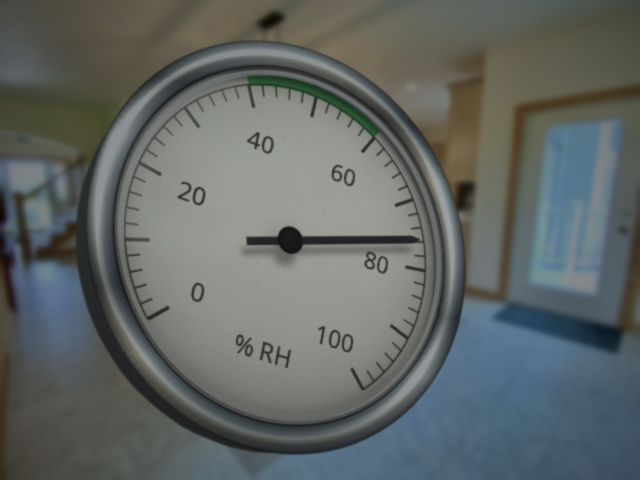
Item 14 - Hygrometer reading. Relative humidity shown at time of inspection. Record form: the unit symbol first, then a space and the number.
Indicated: % 76
